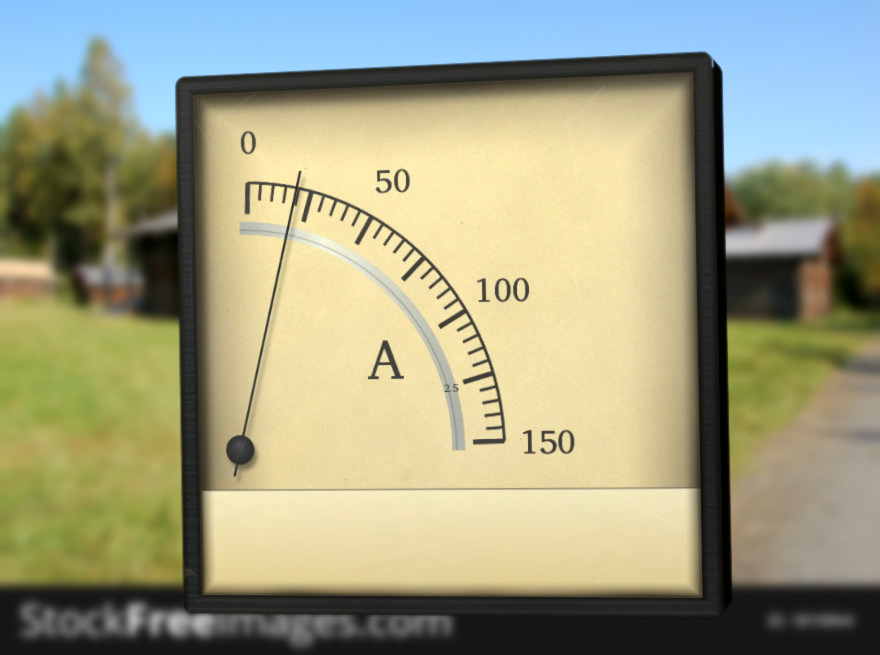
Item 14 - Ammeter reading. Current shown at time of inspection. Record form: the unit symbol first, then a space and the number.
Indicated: A 20
